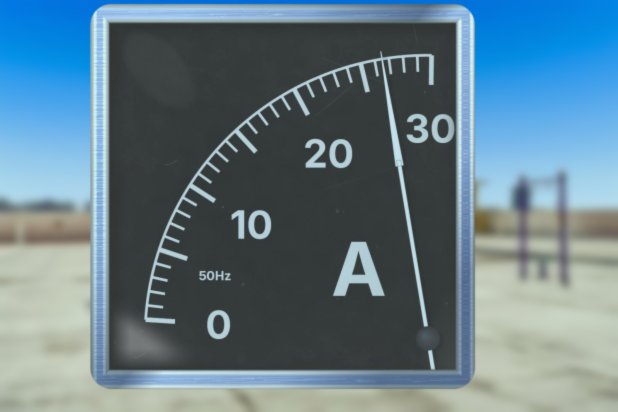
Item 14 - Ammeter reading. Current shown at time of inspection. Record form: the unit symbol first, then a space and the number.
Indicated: A 26.5
